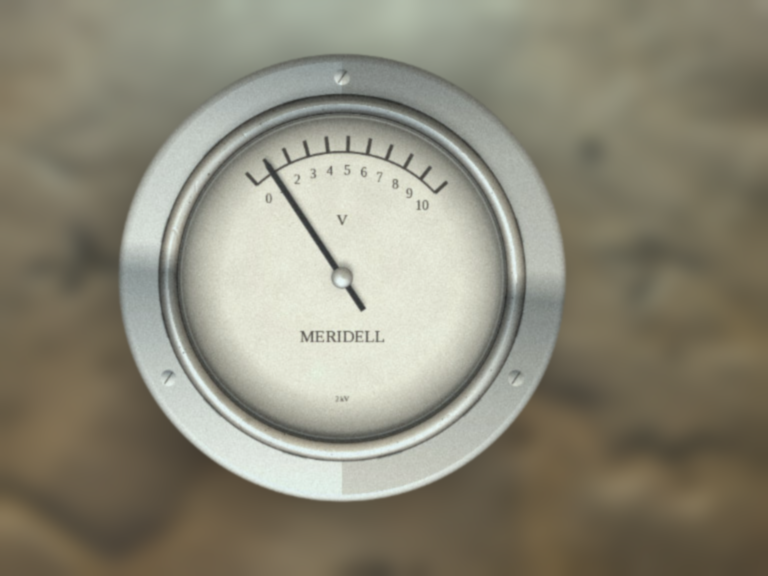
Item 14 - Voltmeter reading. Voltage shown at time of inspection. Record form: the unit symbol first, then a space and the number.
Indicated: V 1
